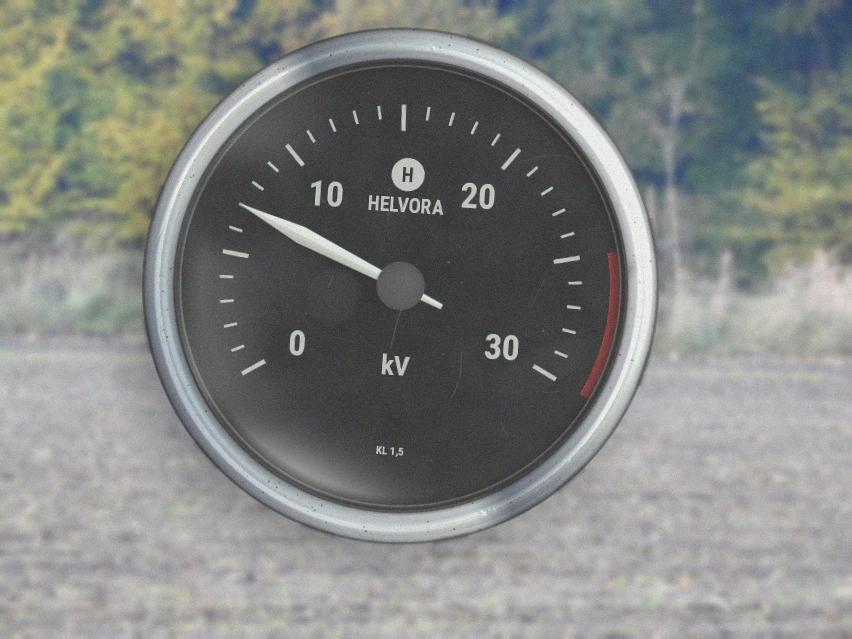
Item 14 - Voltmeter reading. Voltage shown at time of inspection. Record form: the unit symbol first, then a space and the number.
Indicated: kV 7
